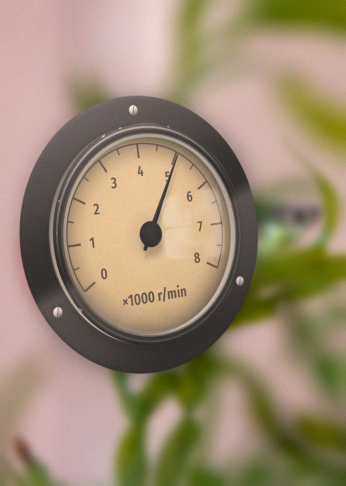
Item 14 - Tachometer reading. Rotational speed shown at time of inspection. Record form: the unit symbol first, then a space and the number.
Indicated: rpm 5000
